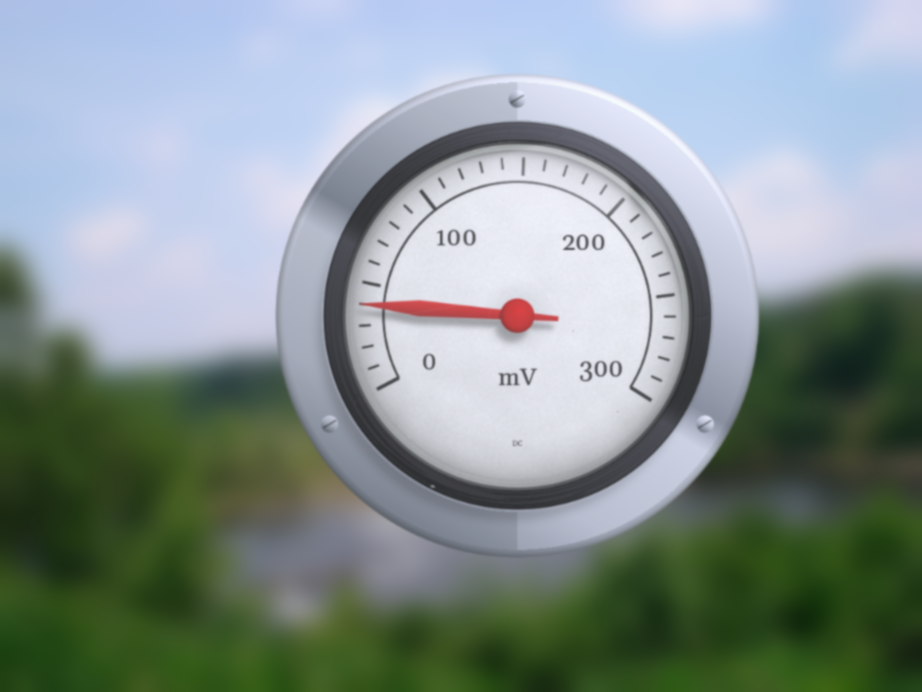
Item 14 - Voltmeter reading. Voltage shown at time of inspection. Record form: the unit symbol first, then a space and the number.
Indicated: mV 40
